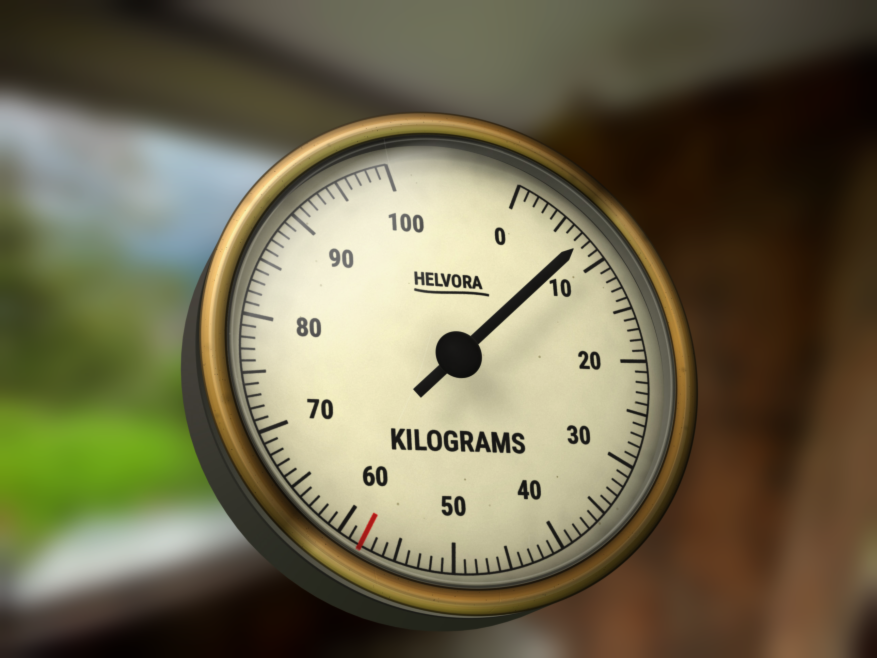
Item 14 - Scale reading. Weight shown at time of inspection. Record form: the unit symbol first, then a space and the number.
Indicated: kg 7.5
